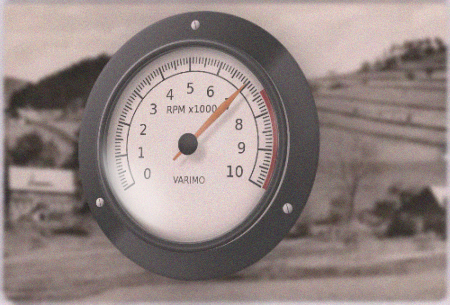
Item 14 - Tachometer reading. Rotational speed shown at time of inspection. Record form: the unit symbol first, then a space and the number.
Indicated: rpm 7000
